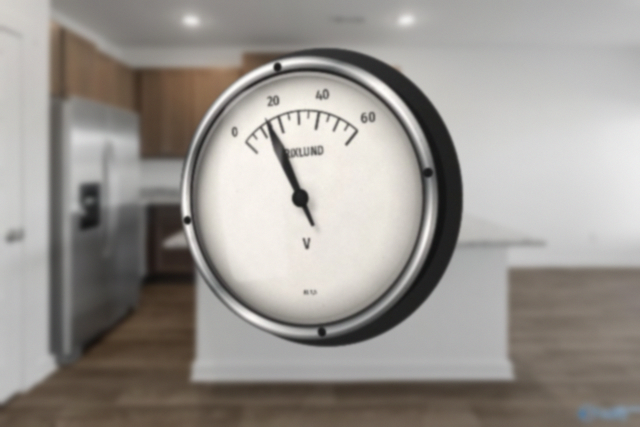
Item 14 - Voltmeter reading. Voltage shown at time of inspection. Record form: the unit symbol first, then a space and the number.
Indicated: V 15
